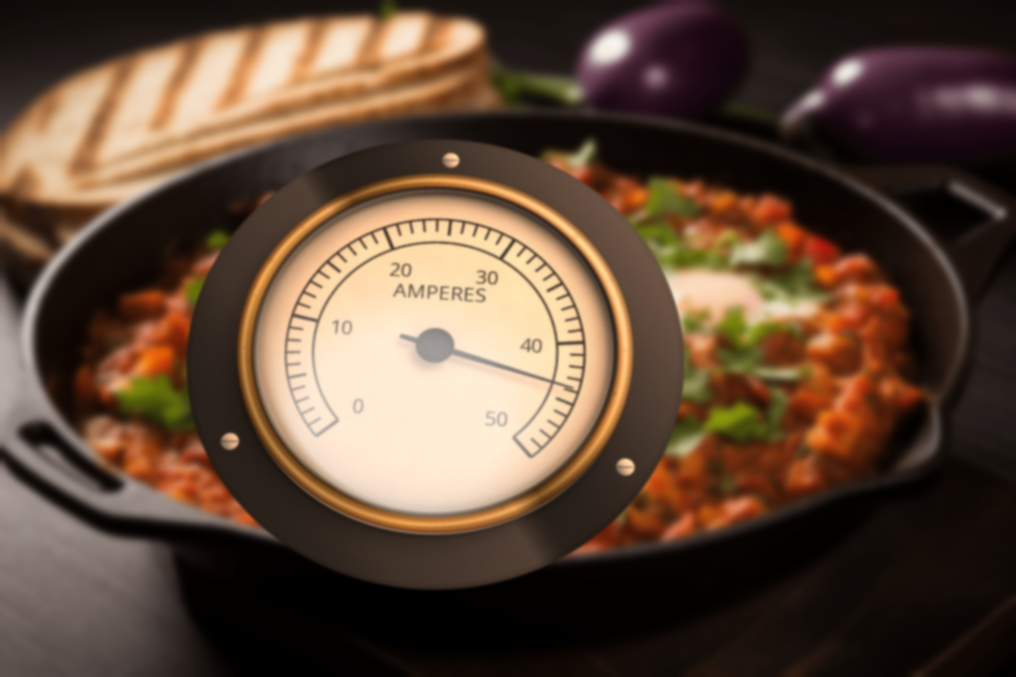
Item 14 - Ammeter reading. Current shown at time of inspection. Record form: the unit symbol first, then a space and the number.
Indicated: A 44
